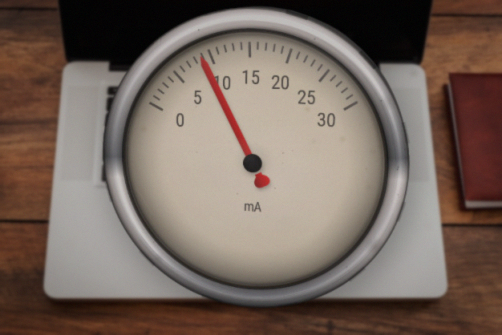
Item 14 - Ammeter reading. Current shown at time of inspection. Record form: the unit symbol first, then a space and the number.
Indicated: mA 9
